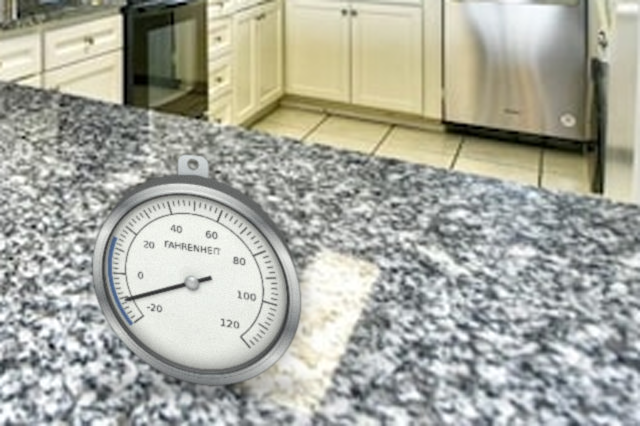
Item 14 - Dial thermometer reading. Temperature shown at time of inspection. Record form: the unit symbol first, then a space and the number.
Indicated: °F -10
